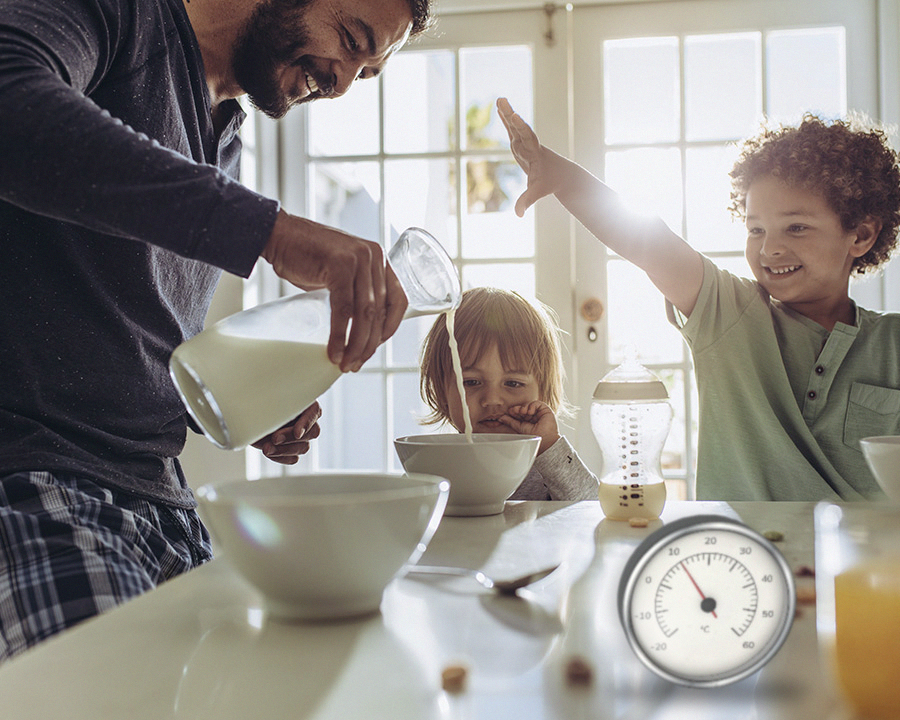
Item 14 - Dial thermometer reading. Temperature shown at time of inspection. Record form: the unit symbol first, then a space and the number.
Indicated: °C 10
